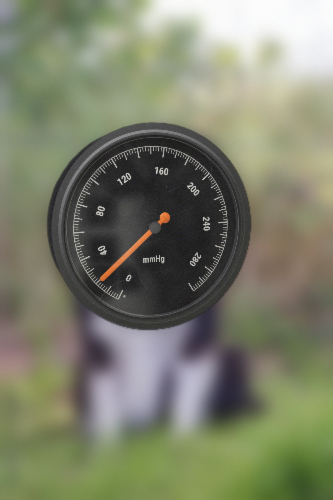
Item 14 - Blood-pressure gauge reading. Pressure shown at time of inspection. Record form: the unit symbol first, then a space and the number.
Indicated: mmHg 20
